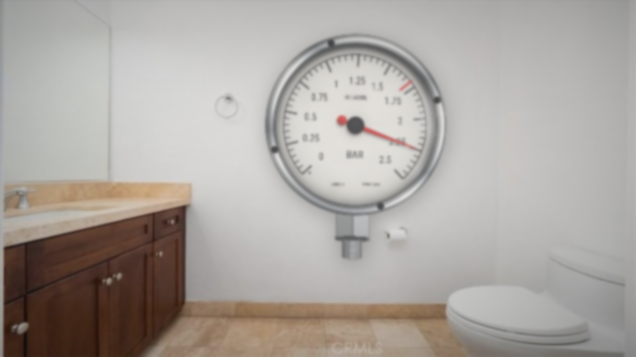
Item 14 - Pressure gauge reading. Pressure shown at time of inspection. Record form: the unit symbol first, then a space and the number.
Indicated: bar 2.25
